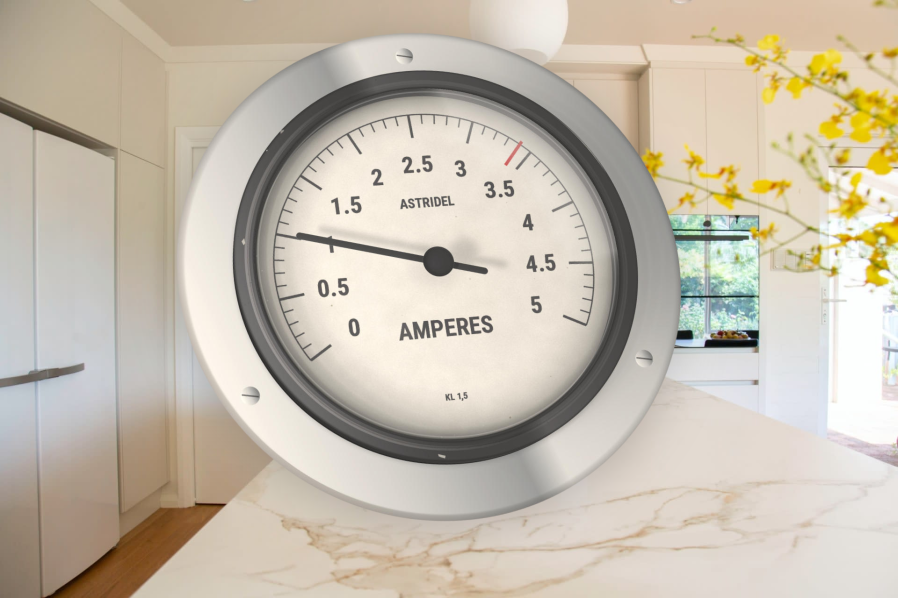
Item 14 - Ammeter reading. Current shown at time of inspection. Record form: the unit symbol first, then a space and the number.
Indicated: A 1
